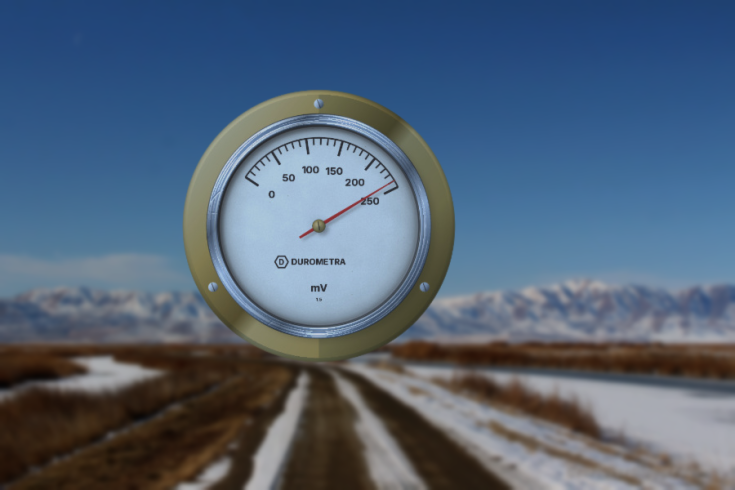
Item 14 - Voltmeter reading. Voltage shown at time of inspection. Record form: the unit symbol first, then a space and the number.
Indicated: mV 240
